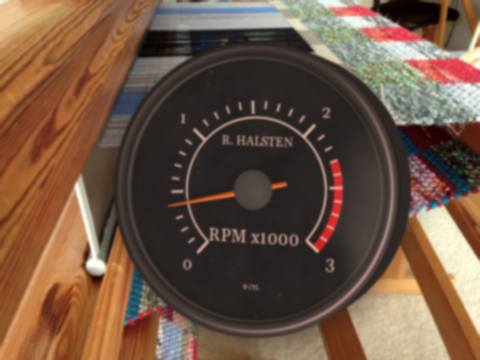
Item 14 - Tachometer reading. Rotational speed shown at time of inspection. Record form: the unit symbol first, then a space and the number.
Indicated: rpm 400
